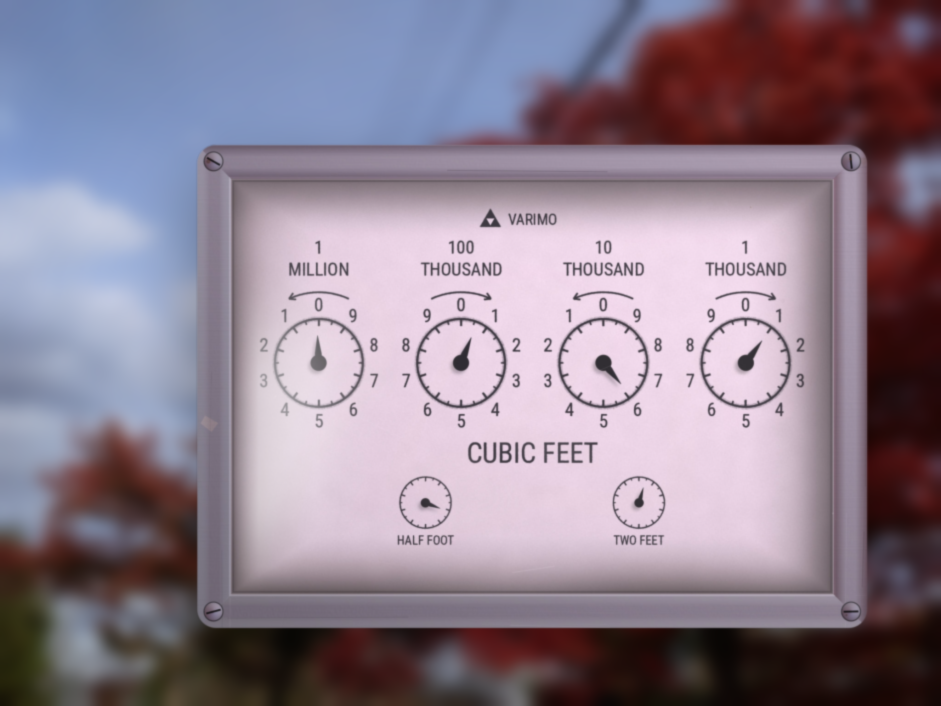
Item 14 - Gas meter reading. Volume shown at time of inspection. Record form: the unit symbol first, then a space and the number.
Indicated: ft³ 6100
